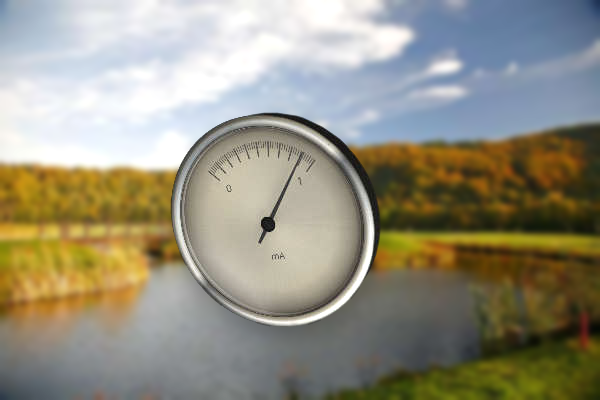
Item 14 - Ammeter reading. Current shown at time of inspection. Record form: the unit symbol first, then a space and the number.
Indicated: mA 0.9
